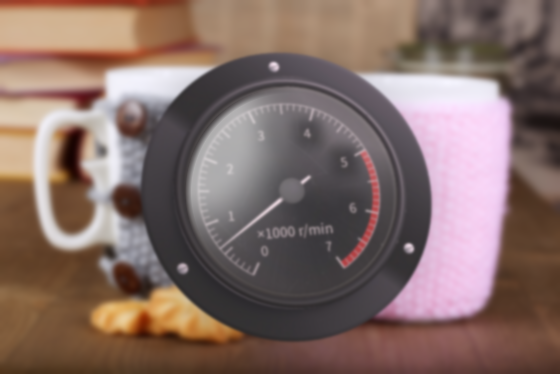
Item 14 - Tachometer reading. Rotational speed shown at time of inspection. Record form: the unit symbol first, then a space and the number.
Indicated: rpm 600
